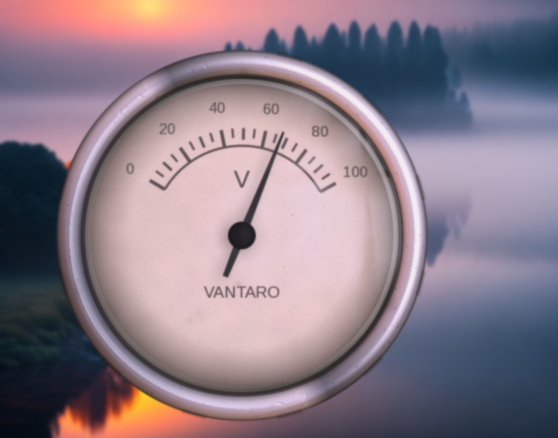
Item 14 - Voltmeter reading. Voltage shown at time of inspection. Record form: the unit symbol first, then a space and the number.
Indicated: V 67.5
